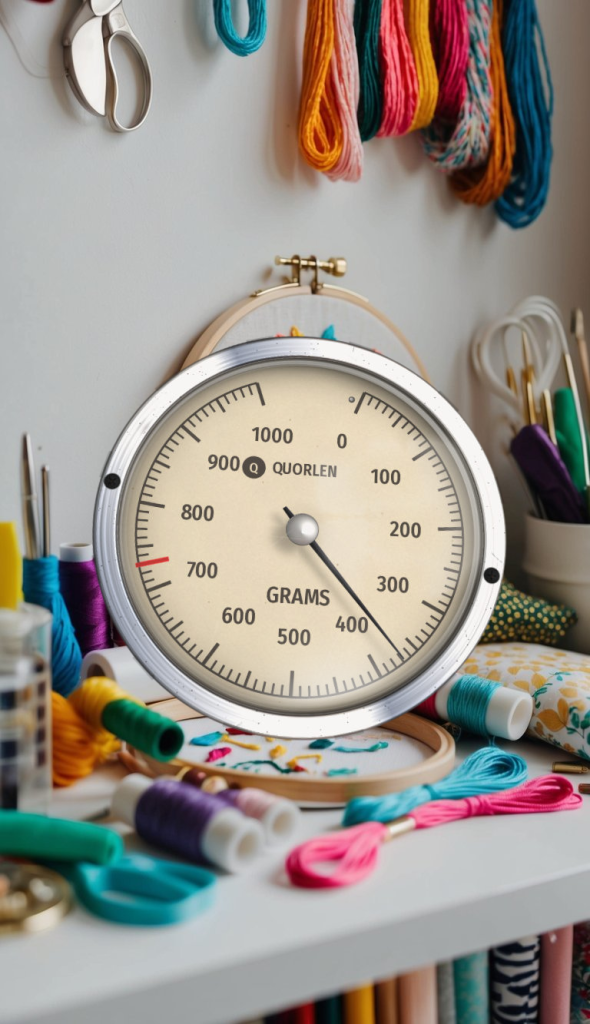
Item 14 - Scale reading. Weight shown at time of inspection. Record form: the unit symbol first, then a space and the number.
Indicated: g 370
